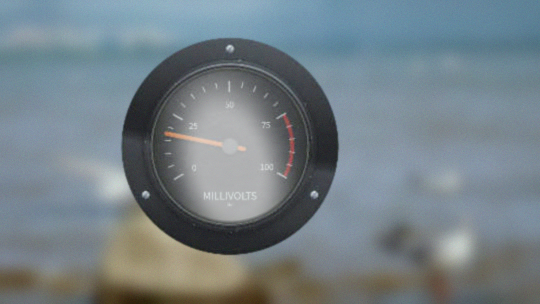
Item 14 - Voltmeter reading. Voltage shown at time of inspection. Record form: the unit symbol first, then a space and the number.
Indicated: mV 17.5
